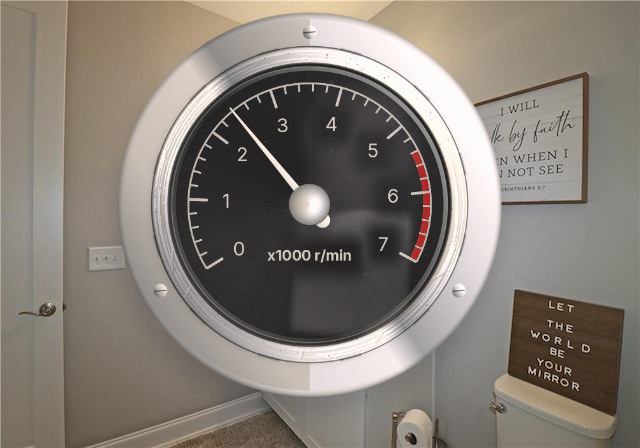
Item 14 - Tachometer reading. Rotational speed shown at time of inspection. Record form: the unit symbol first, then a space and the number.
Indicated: rpm 2400
